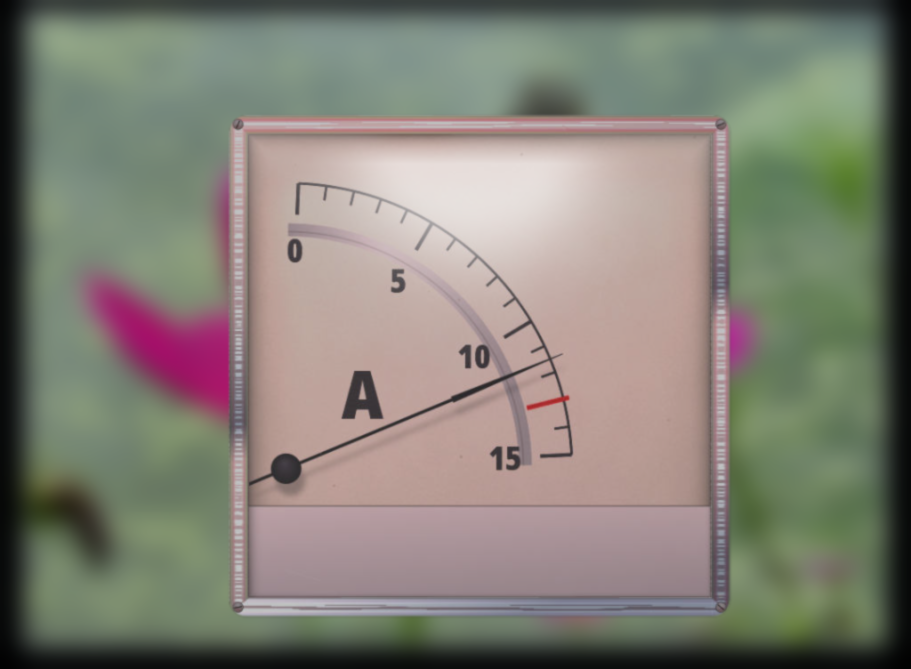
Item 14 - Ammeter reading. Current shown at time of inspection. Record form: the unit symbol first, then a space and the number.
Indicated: A 11.5
